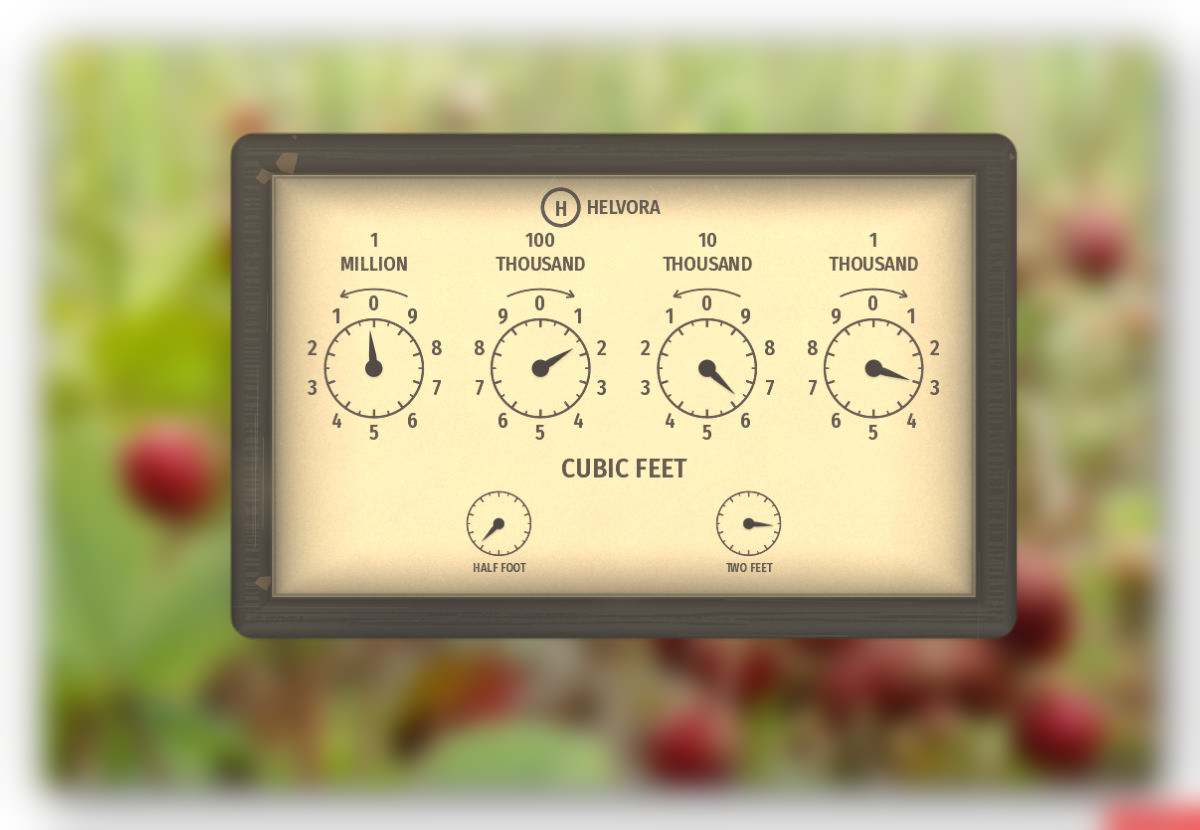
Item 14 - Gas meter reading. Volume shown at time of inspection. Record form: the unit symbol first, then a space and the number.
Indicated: ft³ 16300
